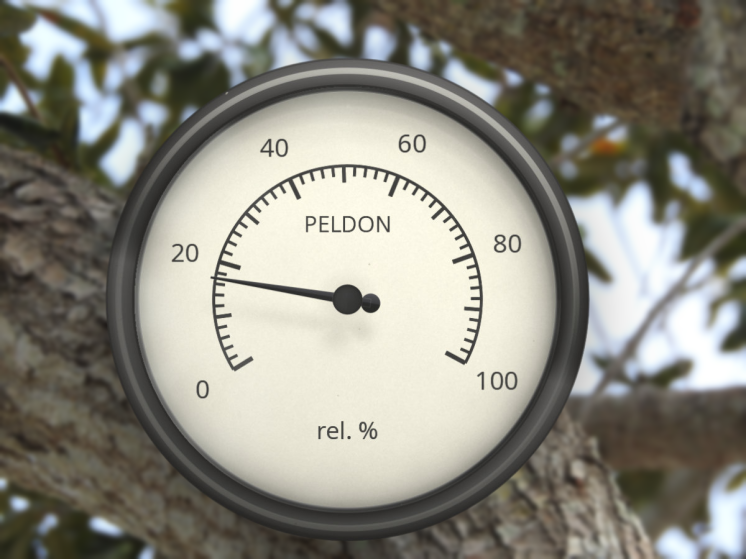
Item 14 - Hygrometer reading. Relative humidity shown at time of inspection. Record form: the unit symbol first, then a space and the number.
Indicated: % 17
